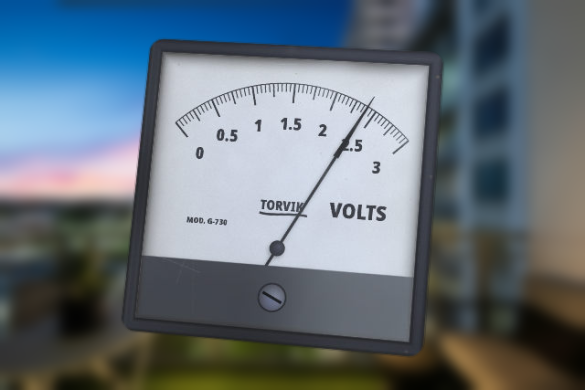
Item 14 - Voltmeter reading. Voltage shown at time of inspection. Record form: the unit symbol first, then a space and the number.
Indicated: V 2.4
